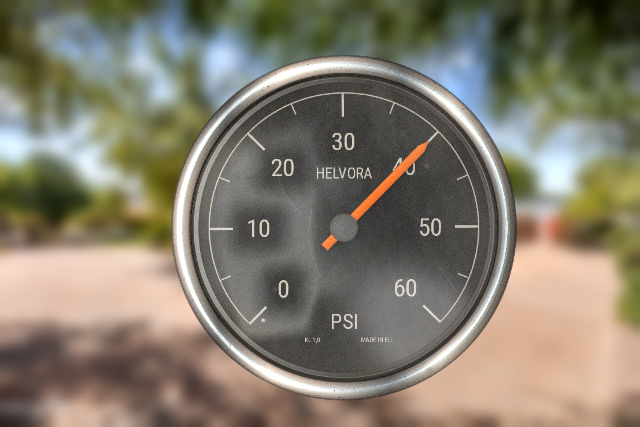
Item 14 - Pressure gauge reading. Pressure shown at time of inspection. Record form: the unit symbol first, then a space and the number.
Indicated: psi 40
